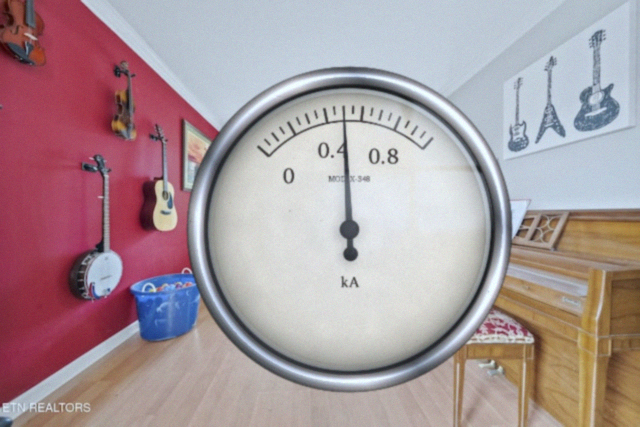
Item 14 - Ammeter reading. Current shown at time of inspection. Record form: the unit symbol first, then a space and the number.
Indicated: kA 0.5
